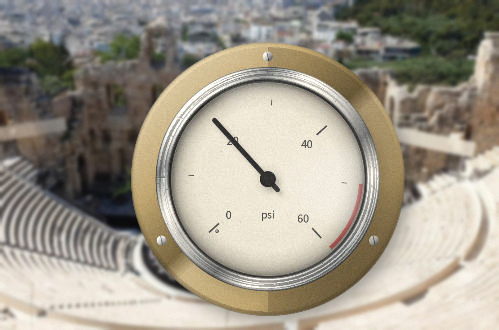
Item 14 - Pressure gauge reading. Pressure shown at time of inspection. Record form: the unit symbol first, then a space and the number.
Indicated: psi 20
